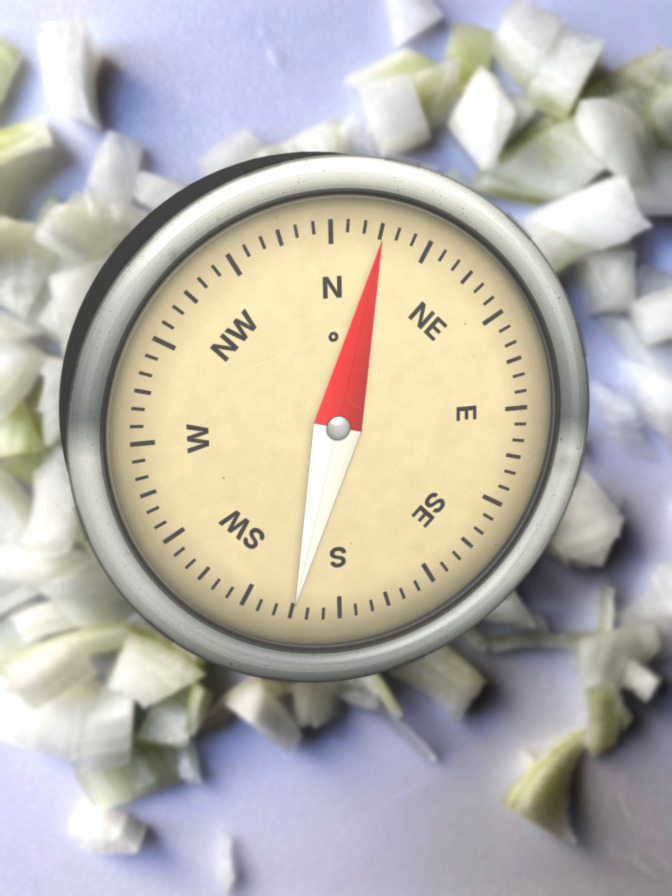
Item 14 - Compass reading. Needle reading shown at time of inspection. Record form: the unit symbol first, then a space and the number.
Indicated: ° 15
